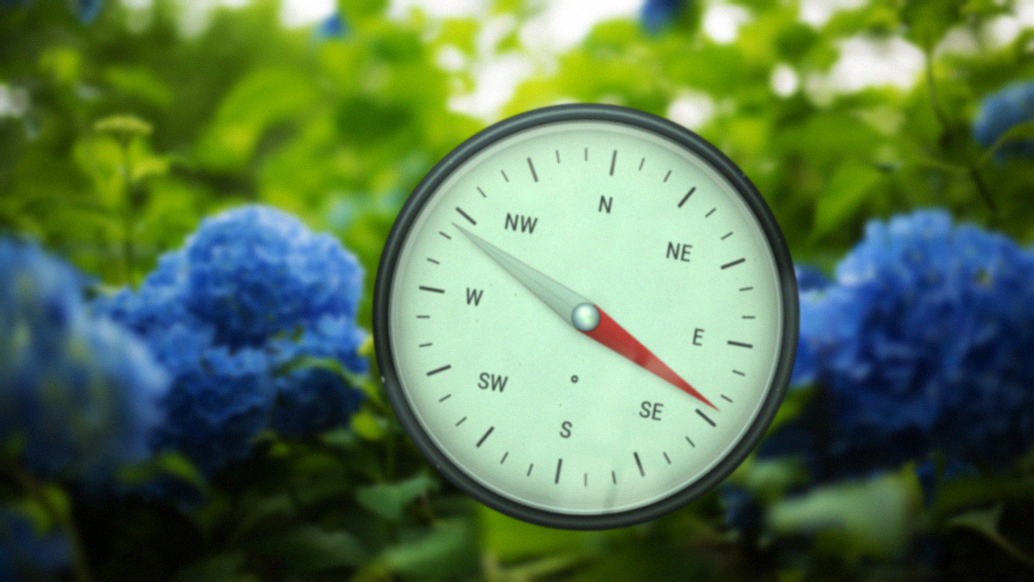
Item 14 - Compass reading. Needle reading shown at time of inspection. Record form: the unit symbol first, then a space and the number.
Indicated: ° 115
